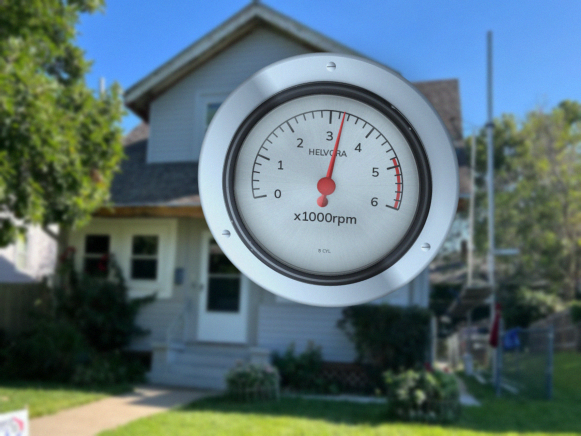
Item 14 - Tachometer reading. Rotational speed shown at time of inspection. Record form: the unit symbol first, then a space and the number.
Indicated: rpm 3300
